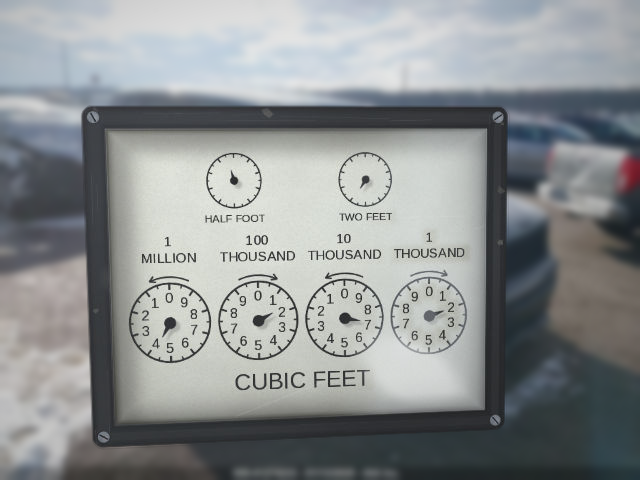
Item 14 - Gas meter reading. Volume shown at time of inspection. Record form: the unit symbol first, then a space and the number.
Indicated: ft³ 417200
